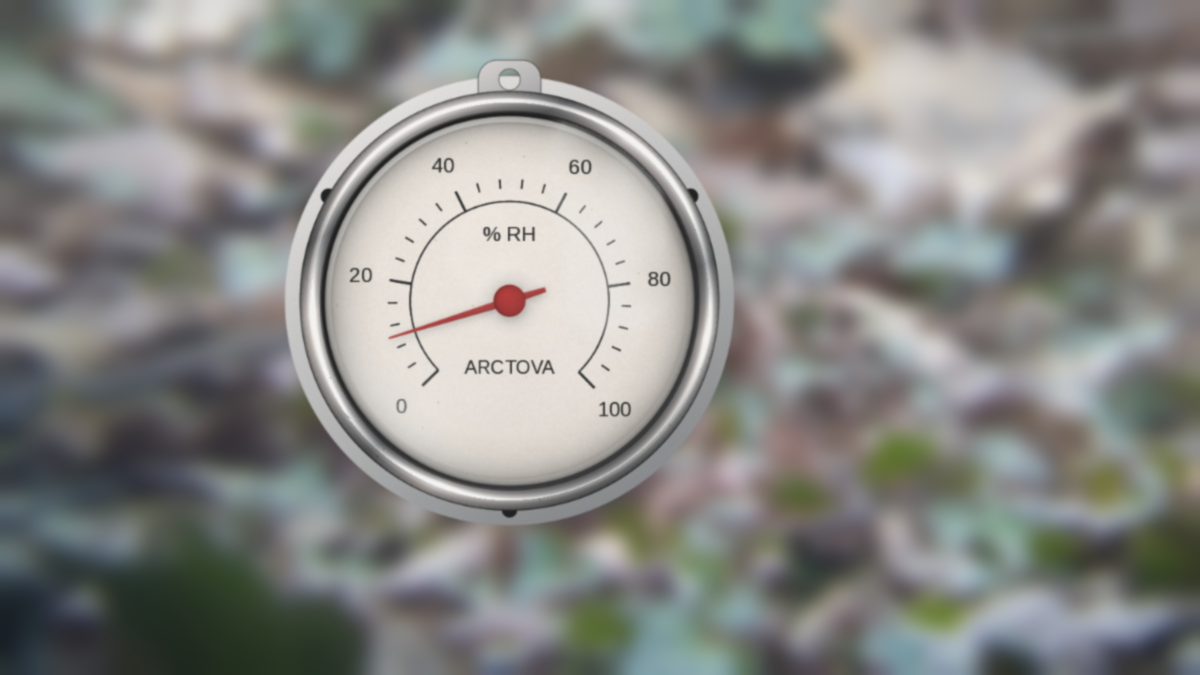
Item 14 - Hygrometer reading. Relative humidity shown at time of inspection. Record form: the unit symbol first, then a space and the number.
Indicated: % 10
